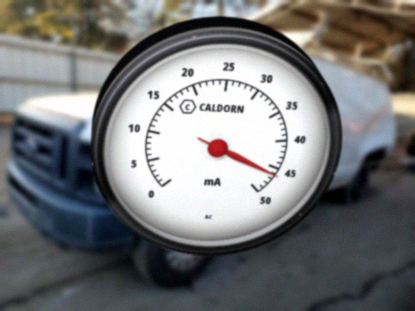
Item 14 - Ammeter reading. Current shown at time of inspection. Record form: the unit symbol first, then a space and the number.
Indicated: mA 46
